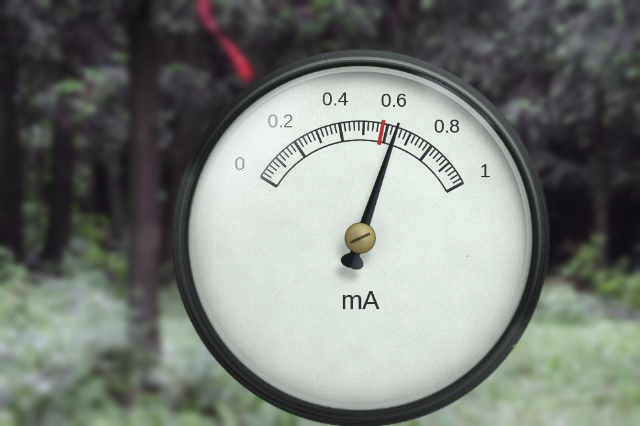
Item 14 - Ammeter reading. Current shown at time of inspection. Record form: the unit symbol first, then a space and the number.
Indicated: mA 0.64
